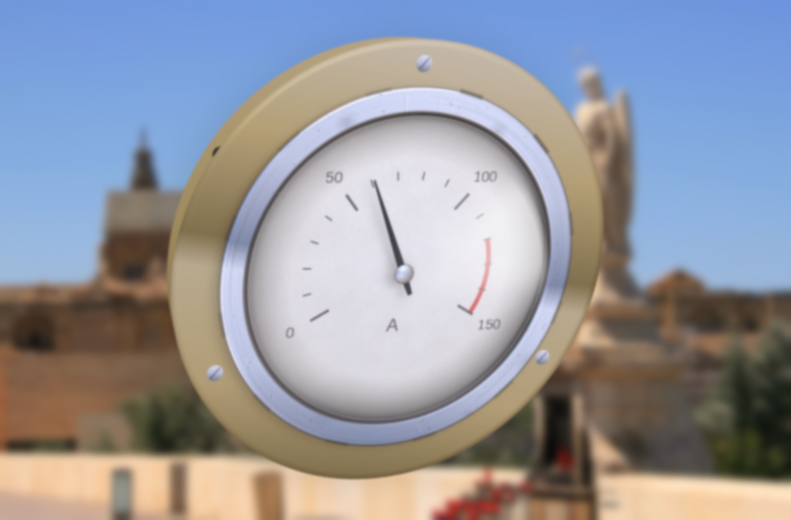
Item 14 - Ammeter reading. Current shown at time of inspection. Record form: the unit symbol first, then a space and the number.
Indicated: A 60
